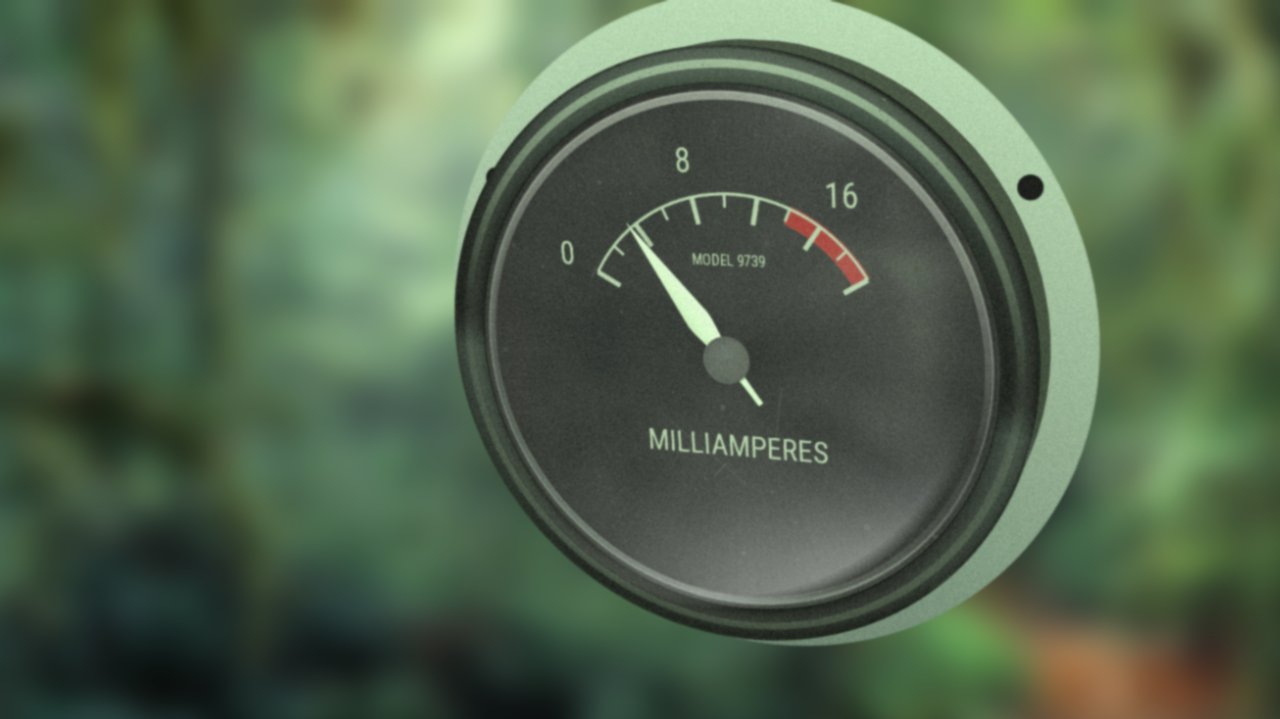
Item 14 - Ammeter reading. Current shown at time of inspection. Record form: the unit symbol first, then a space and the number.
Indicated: mA 4
